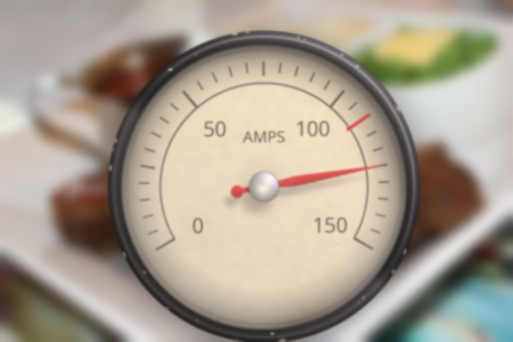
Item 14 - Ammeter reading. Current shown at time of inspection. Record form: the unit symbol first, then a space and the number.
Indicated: A 125
